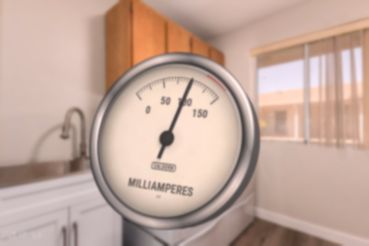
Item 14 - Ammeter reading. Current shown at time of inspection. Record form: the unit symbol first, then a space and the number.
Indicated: mA 100
